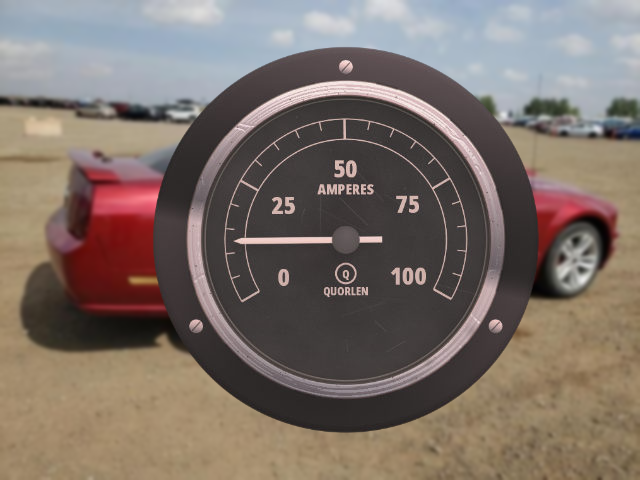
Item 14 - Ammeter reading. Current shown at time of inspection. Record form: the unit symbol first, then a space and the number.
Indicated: A 12.5
